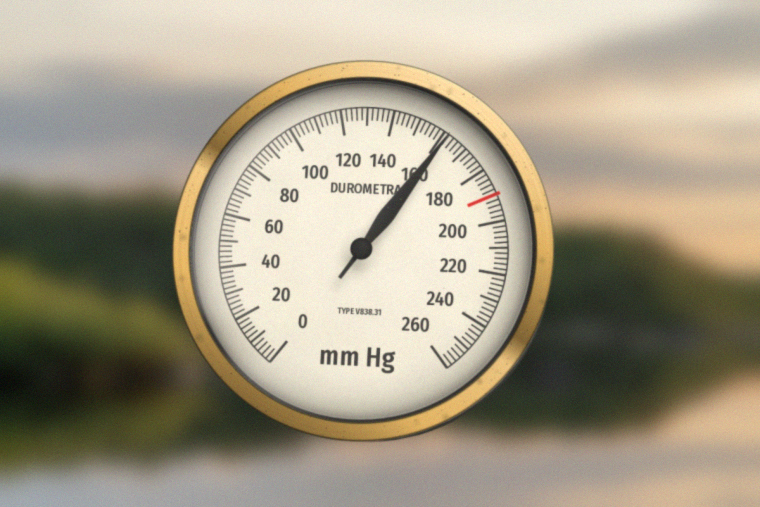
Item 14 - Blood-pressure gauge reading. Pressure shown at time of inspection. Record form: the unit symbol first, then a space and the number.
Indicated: mmHg 162
